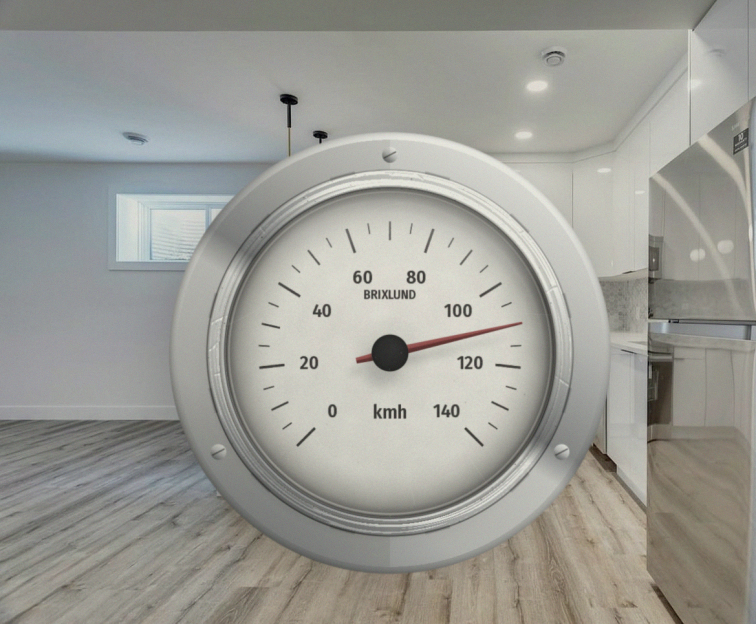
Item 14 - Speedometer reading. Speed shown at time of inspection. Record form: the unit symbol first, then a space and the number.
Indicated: km/h 110
